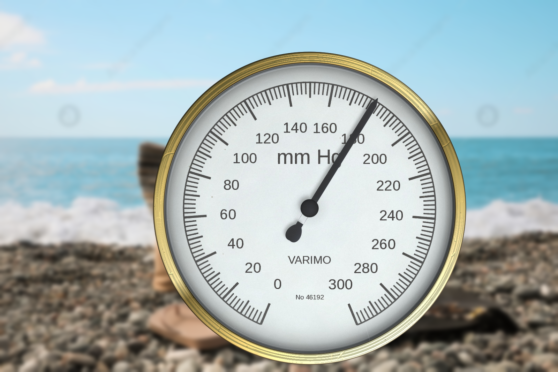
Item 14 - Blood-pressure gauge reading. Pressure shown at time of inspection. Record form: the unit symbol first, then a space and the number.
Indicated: mmHg 180
